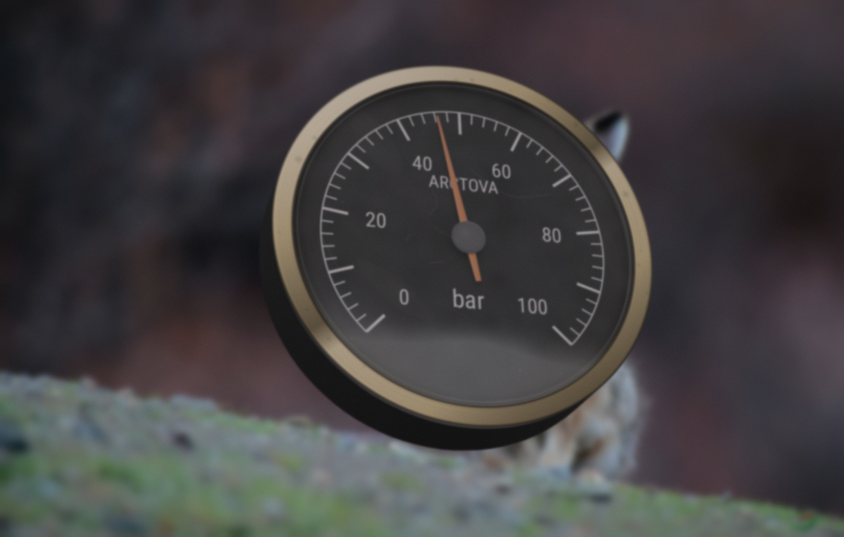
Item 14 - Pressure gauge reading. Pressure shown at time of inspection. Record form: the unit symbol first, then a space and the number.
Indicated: bar 46
